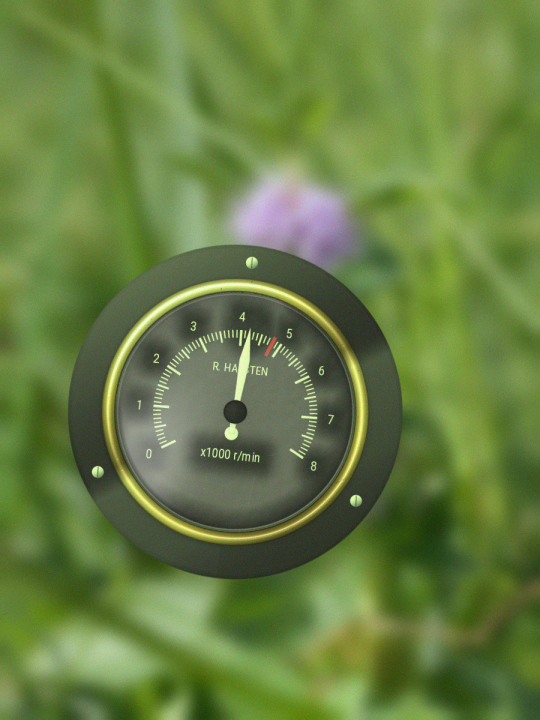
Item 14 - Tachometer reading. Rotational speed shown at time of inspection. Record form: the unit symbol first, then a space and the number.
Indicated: rpm 4200
